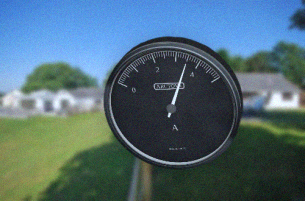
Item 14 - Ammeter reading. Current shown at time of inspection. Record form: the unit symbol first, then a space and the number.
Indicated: A 3.5
